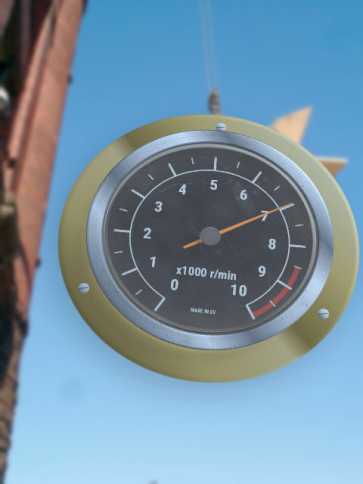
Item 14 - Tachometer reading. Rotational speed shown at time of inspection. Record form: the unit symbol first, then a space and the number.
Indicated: rpm 7000
